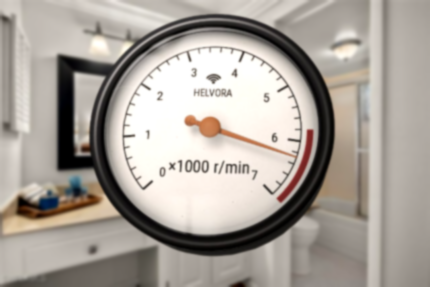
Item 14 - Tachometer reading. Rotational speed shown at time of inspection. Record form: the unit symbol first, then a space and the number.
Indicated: rpm 6300
